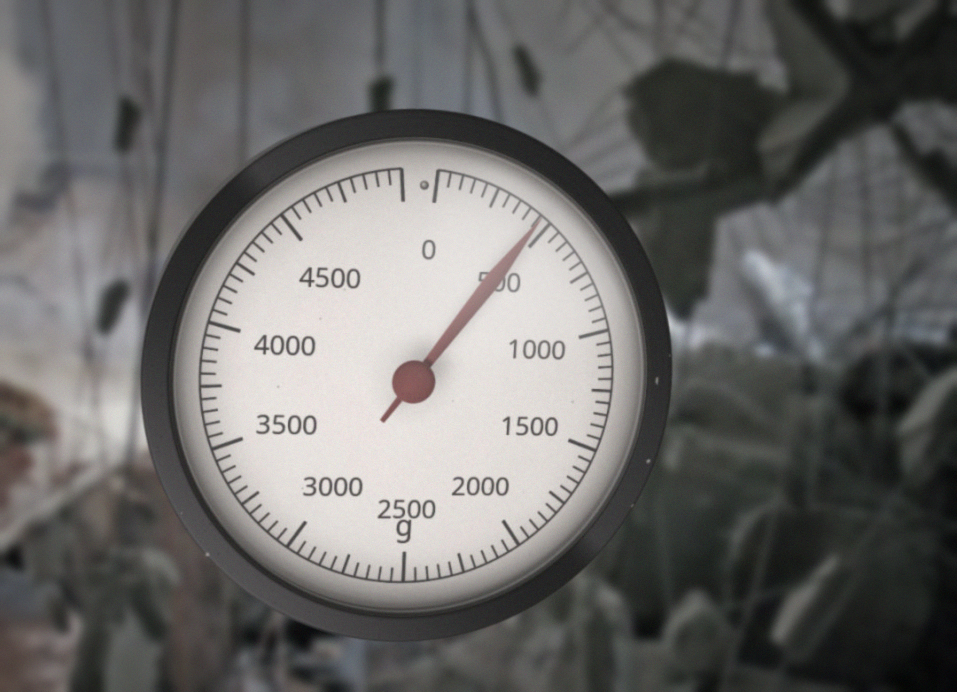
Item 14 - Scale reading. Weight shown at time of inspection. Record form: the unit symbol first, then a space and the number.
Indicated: g 450
